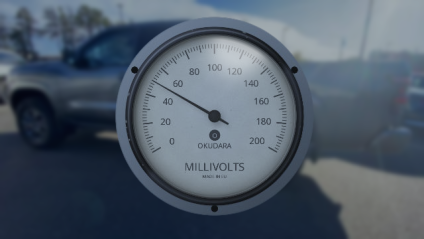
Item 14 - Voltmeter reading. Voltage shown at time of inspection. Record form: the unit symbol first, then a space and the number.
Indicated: mV 50
